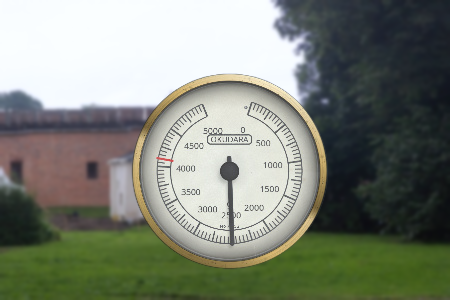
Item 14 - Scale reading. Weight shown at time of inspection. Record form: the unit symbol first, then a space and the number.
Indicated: g 2500
